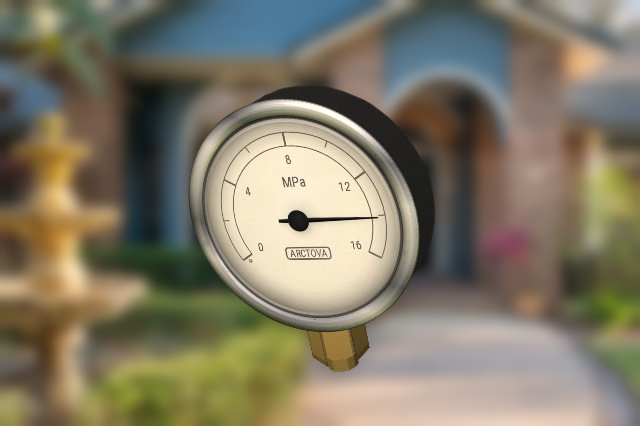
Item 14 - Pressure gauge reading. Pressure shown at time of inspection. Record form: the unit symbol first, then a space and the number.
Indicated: MPa 14
